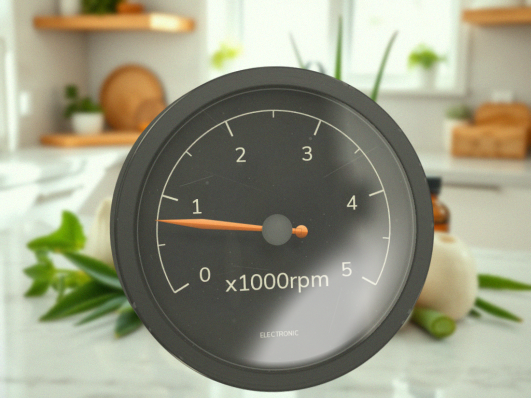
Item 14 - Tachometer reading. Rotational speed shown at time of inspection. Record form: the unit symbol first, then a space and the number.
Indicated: rpm 750
